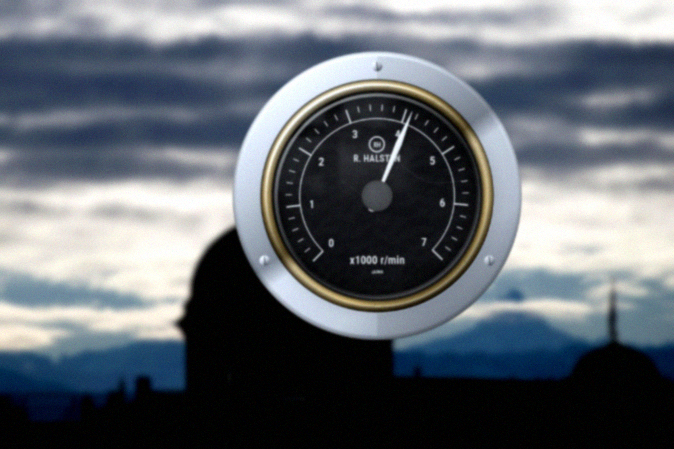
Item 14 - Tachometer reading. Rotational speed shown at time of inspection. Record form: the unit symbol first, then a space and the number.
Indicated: rpm 4100
